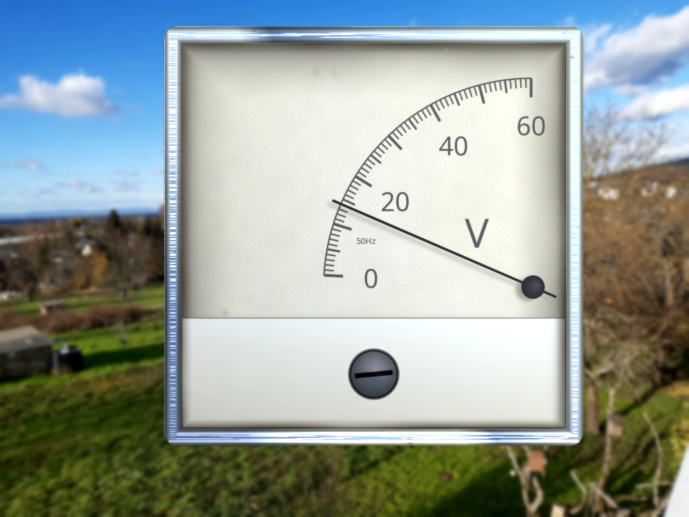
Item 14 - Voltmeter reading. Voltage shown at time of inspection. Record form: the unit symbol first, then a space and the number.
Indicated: V 14
